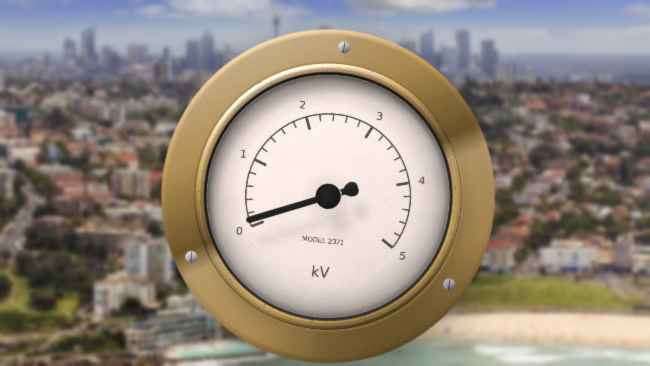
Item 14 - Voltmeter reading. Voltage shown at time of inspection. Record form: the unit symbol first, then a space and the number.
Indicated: kV 0.1
